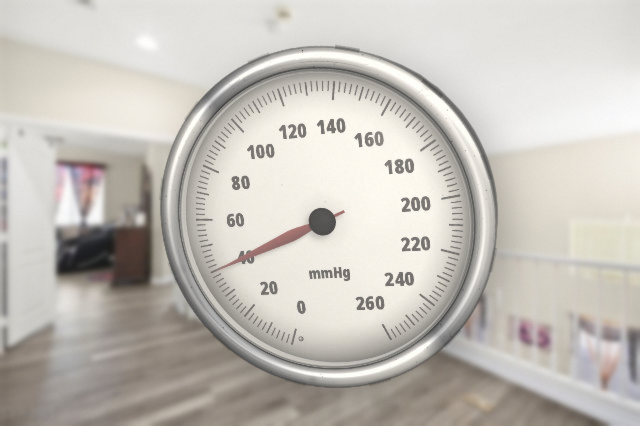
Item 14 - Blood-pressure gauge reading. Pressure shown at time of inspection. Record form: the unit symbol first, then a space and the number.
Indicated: mmHg 40
